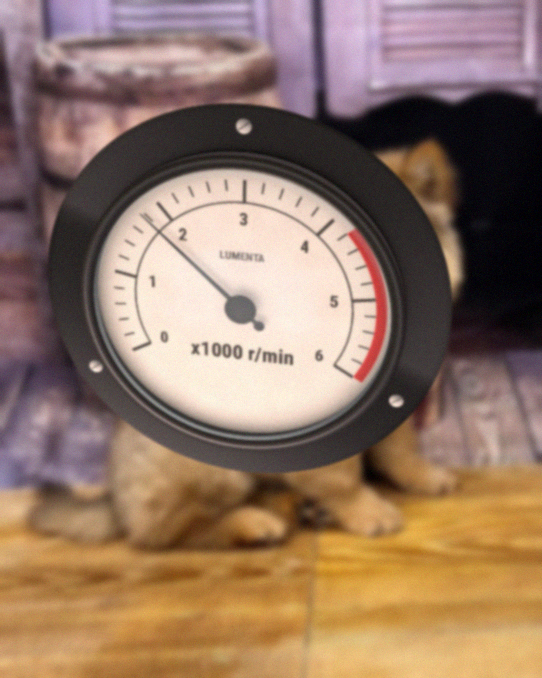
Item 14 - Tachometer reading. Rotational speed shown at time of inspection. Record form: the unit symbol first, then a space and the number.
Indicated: rpm 1800
